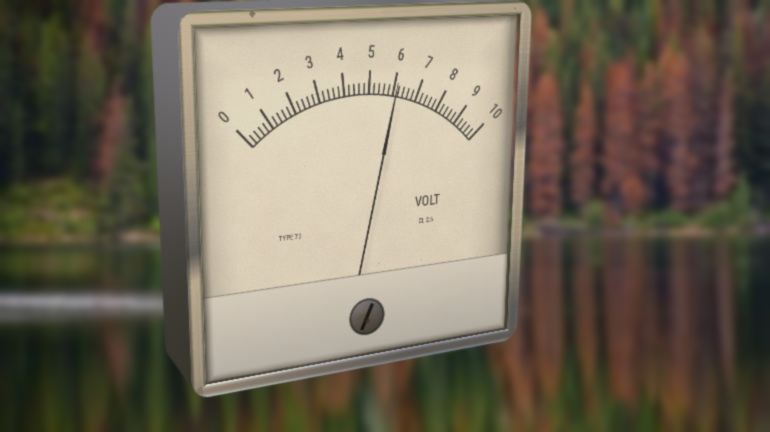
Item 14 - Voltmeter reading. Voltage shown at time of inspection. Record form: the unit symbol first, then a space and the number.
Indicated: V 6
